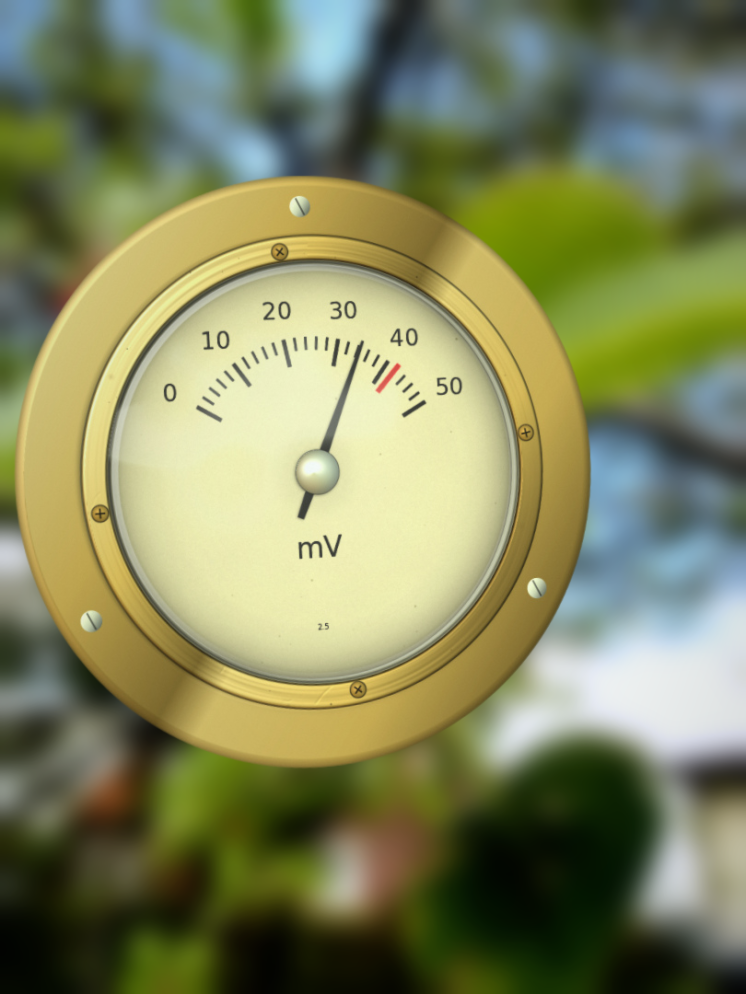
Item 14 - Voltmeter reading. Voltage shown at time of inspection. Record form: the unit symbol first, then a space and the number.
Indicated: mV 34
